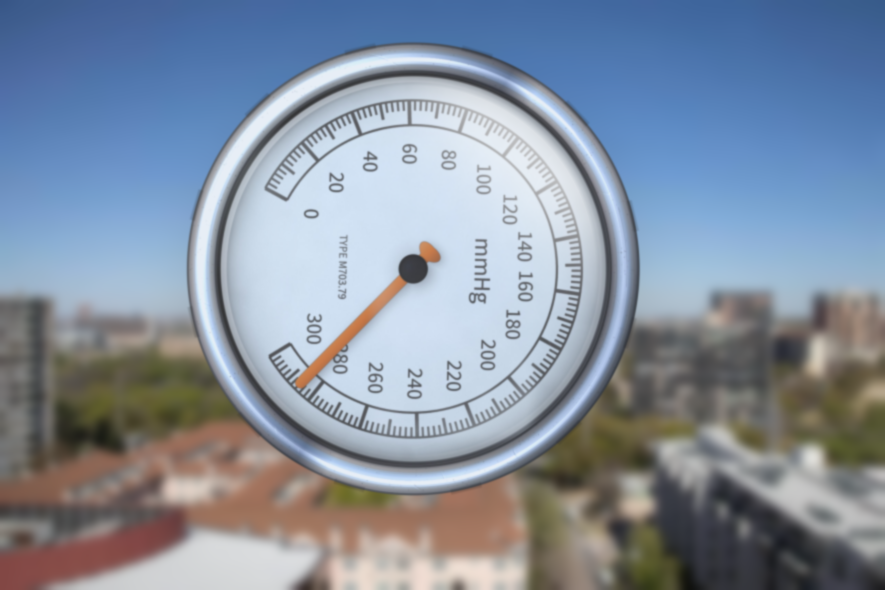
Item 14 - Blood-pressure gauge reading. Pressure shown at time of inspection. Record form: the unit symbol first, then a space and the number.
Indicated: mmHg 286
